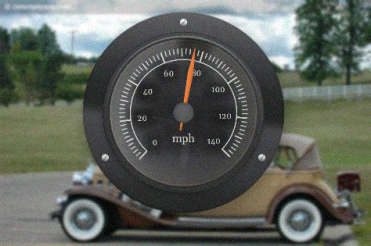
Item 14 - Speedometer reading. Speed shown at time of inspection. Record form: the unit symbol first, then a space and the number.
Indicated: mph 76
